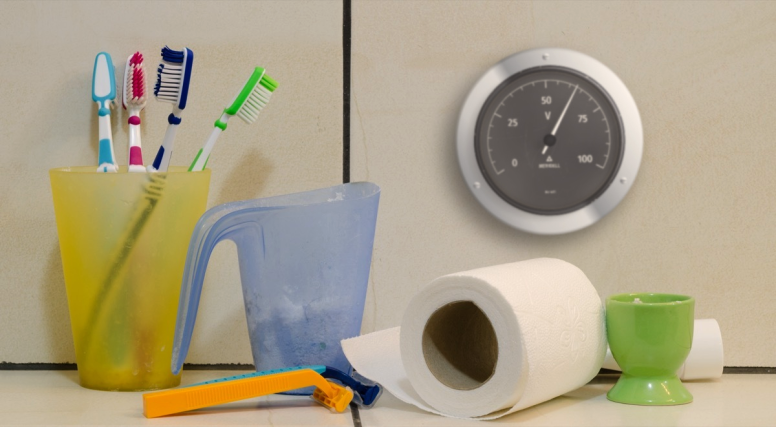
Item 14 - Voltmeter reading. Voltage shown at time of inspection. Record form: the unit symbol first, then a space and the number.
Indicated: V 62.5
